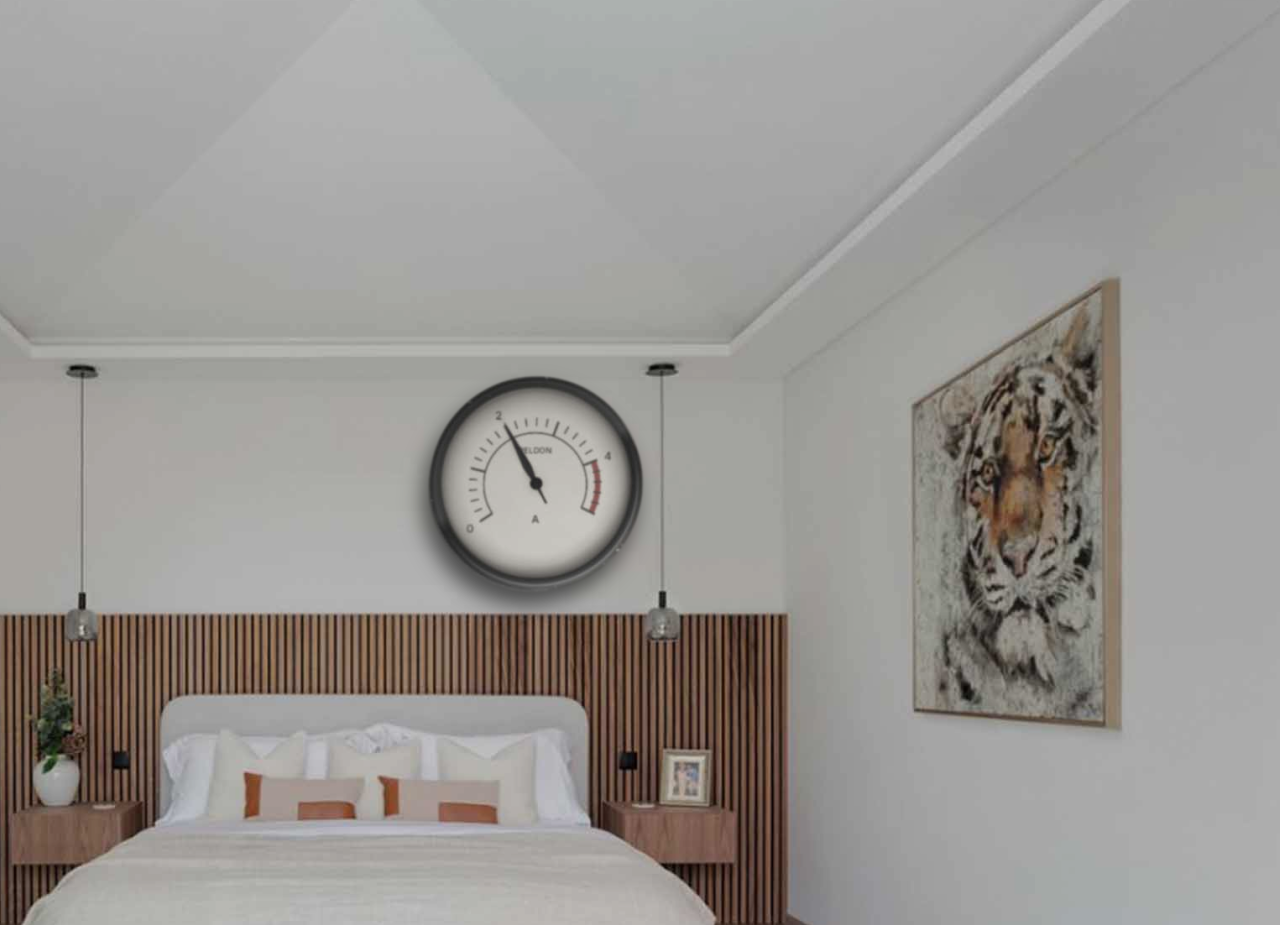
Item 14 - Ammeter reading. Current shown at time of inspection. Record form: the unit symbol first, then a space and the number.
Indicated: A 2
